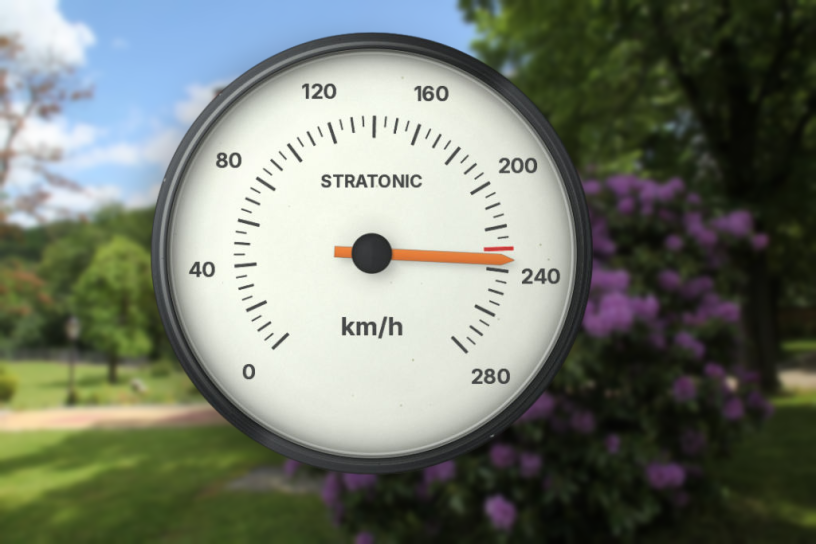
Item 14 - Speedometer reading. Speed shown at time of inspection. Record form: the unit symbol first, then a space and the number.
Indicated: km/h 235
